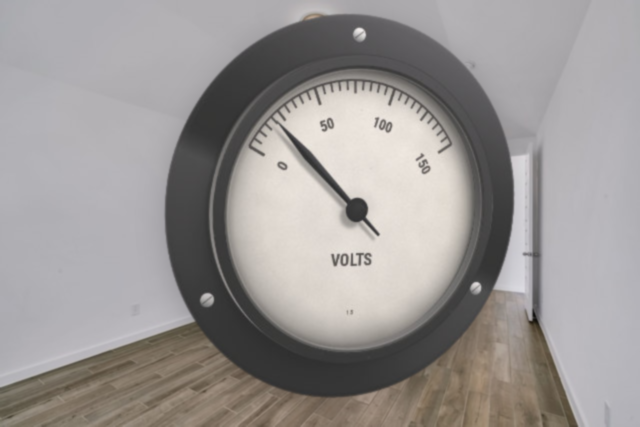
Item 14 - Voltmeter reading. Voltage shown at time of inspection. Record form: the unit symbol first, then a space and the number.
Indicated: V 20
